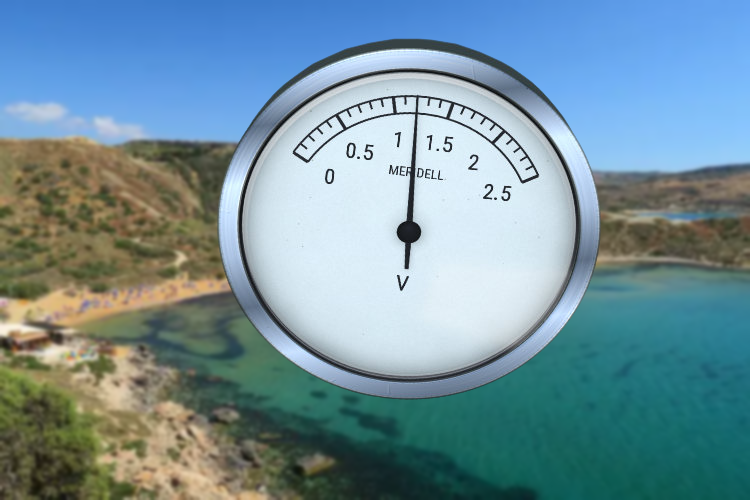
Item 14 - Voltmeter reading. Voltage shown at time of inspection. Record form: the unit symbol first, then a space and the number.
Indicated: V 1.2
